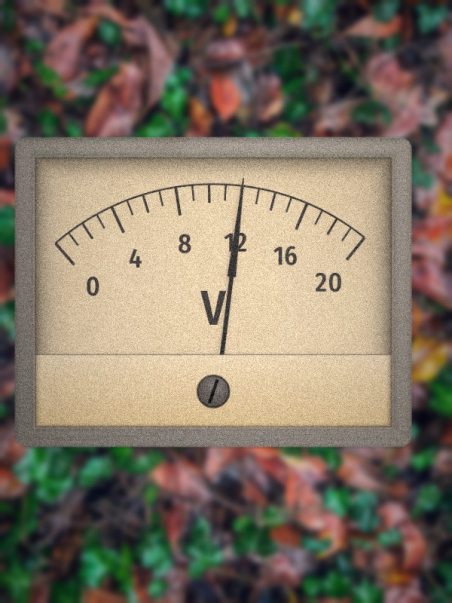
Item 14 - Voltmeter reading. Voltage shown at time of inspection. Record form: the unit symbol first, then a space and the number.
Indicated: V 12
